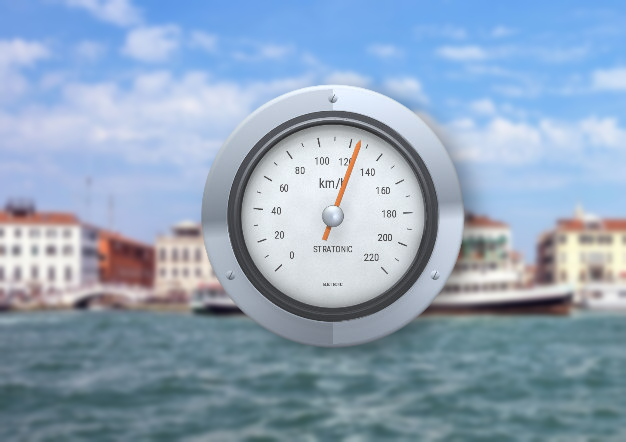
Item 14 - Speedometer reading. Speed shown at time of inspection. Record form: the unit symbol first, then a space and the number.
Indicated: km/h 125
